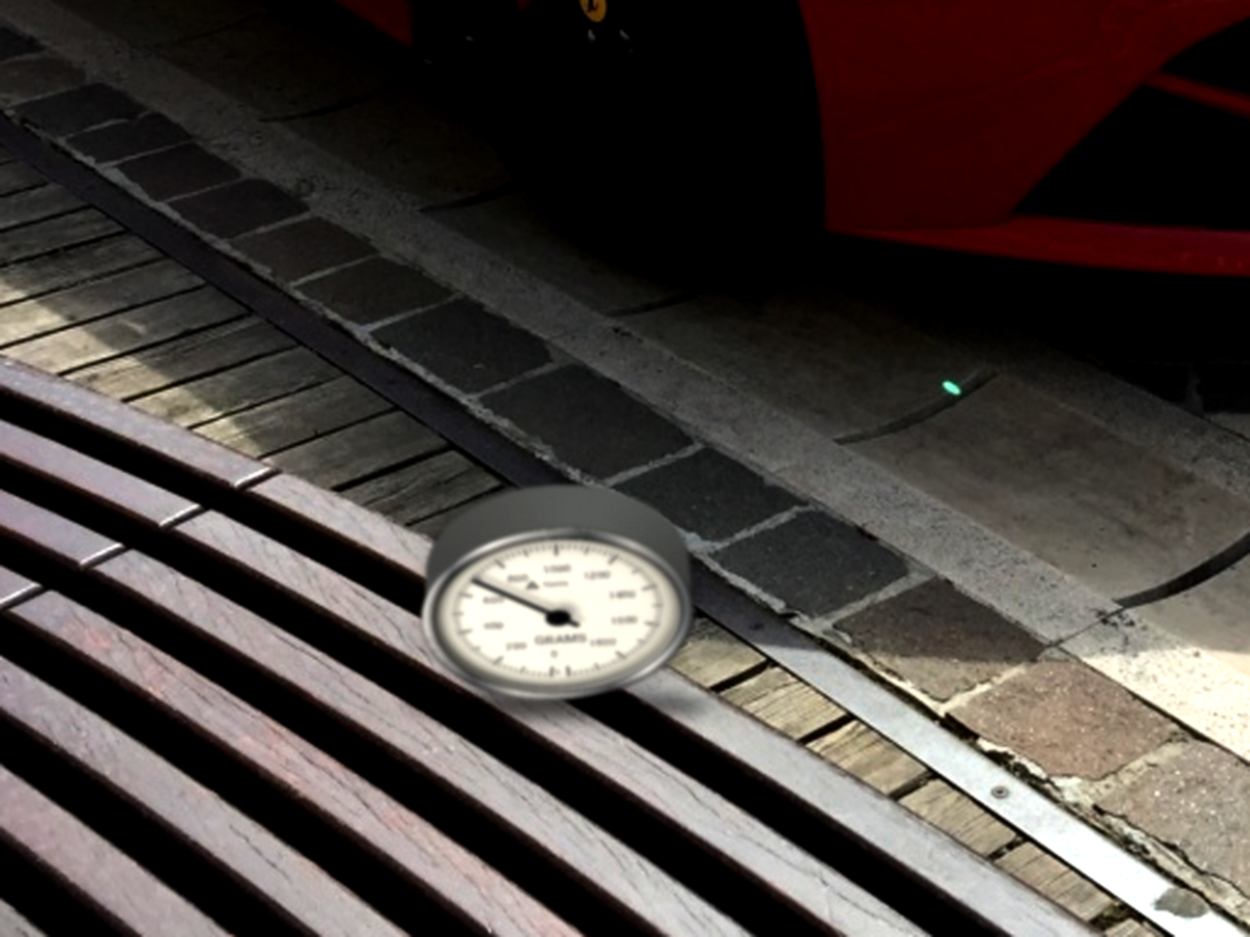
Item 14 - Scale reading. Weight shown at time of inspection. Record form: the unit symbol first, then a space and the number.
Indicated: g 700
